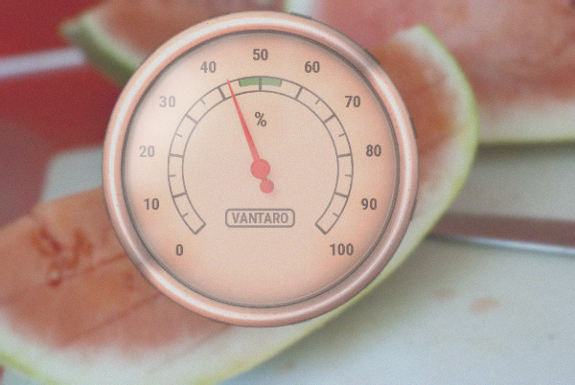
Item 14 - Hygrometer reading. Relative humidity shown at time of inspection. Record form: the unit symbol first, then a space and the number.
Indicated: % 42.5
